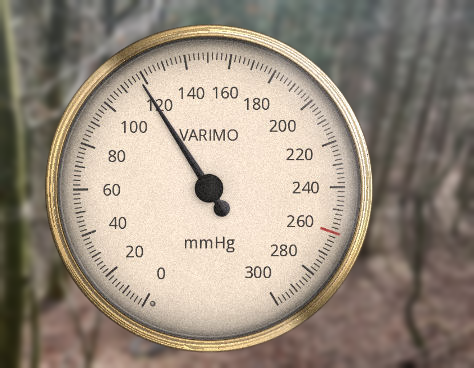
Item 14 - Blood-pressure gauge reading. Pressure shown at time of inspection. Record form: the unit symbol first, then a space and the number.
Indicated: mmHg 118
